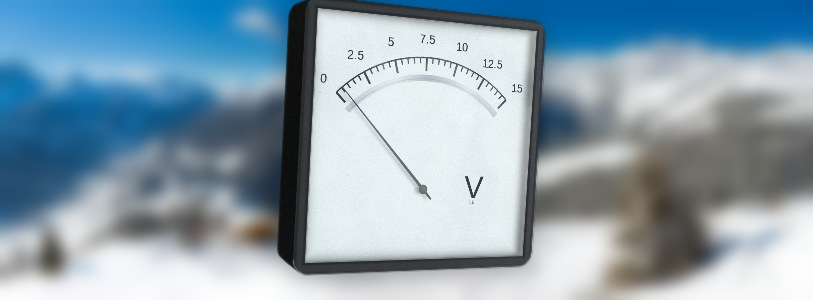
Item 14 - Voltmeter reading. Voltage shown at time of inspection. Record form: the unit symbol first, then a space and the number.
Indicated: V 0.5
